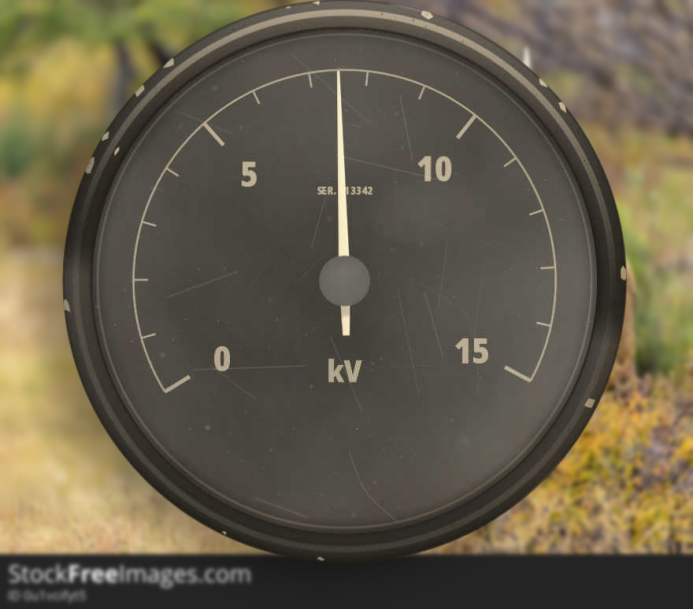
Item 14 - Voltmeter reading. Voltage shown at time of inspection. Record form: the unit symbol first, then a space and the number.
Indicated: kV 7.5
